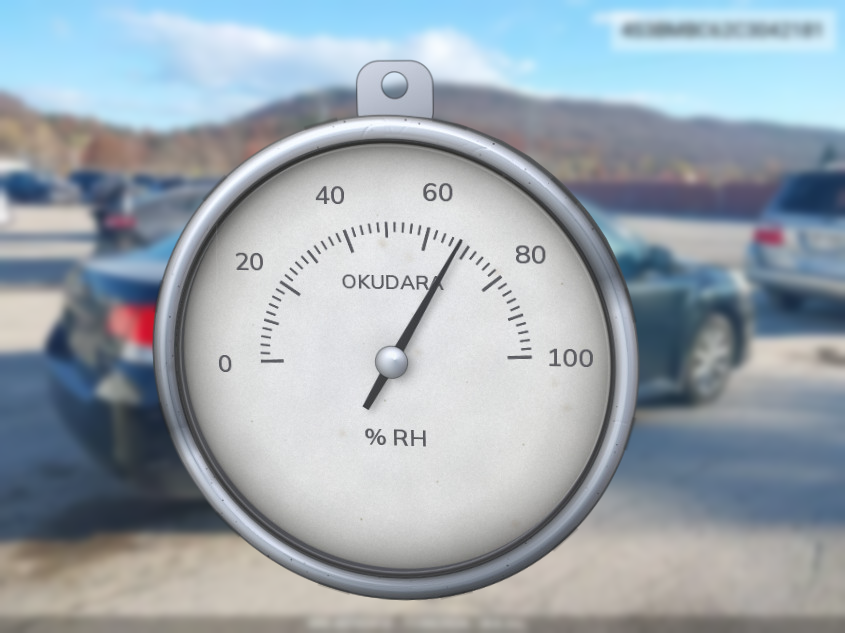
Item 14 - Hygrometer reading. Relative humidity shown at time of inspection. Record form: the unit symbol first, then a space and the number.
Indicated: % 68
